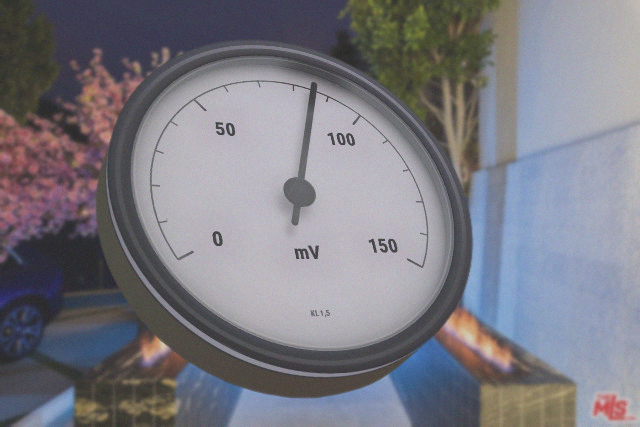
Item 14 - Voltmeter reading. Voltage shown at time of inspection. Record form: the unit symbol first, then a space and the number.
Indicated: mV 85
